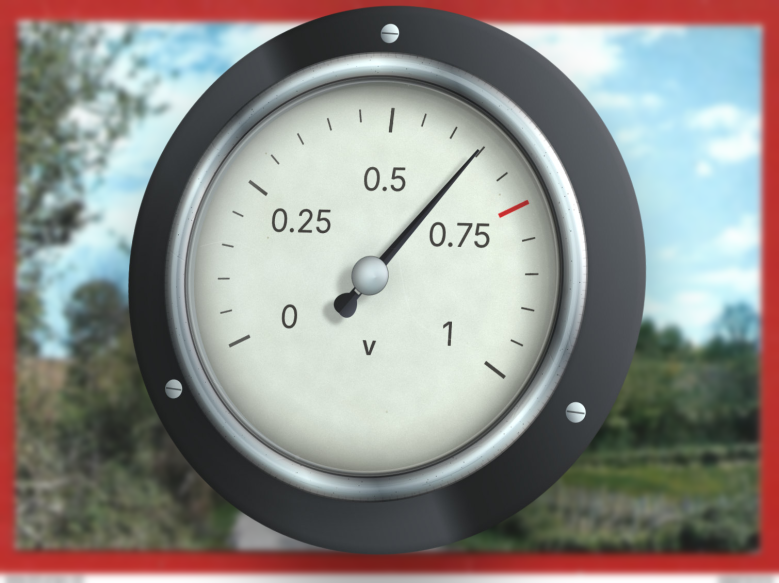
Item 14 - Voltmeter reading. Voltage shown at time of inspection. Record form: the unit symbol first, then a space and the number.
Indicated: V 0.65
